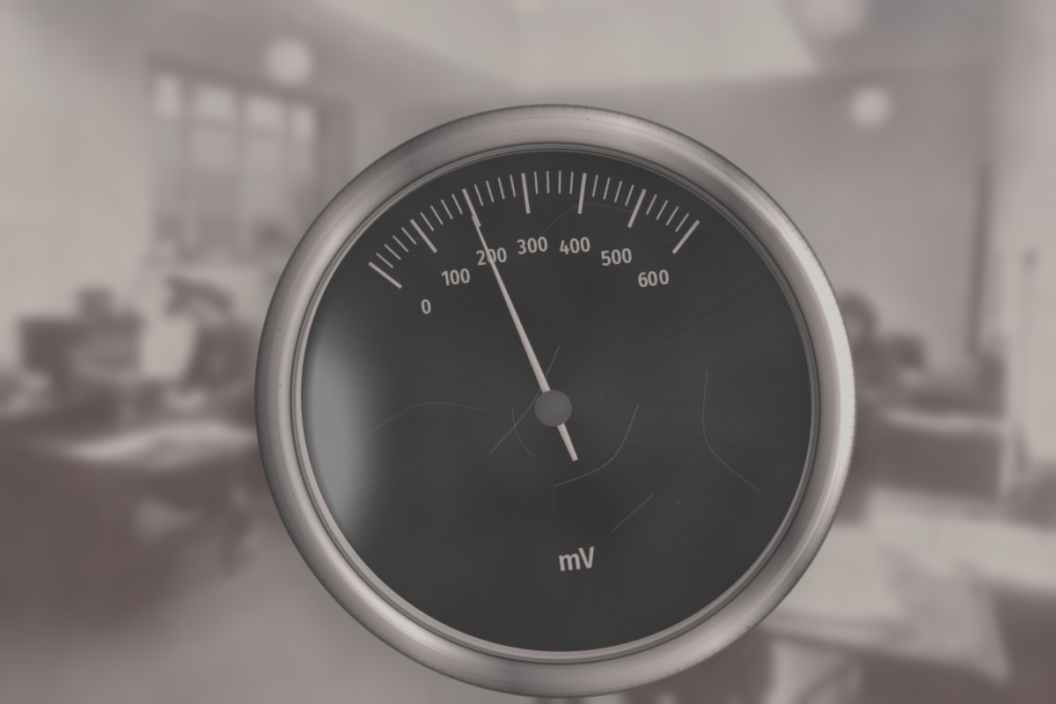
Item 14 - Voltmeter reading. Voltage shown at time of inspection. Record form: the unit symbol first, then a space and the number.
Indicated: mV 200
